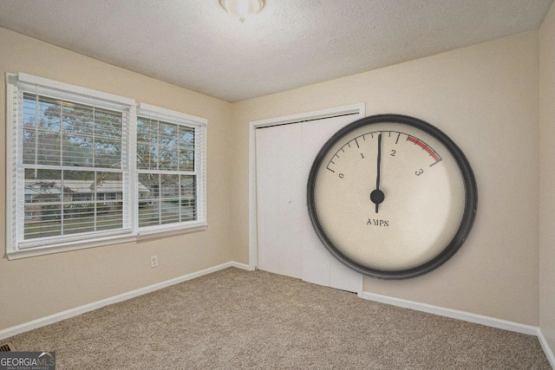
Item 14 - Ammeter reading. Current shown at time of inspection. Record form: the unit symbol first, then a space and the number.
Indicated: A 1.6
